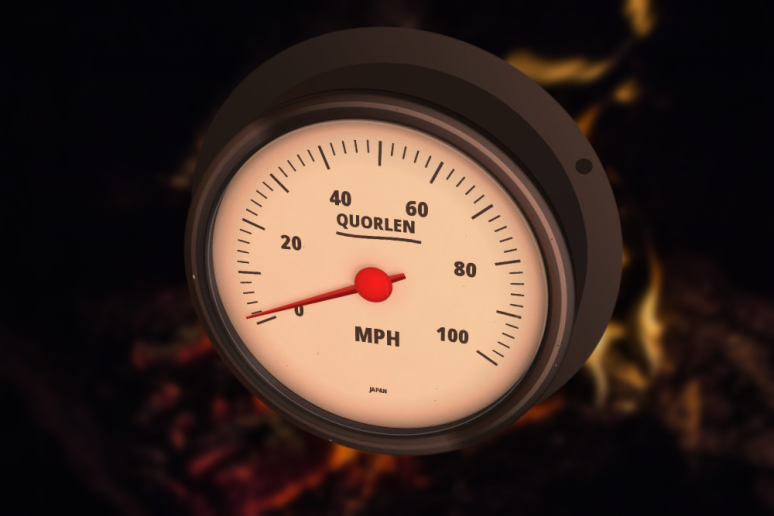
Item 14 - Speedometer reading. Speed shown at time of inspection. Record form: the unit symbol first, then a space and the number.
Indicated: mph 2
